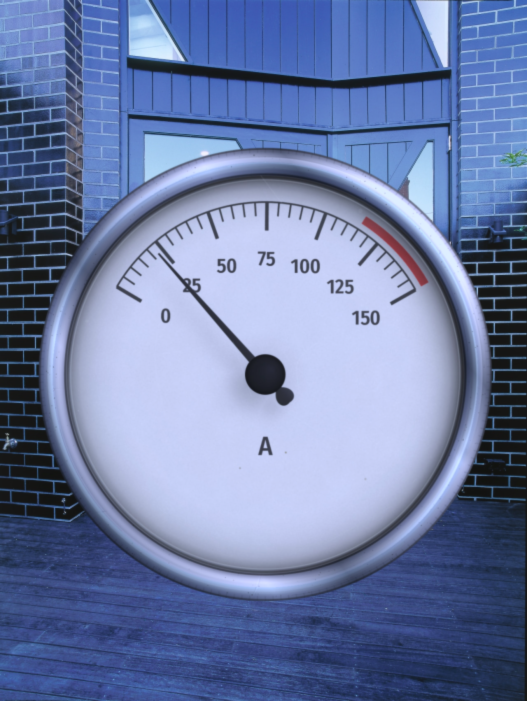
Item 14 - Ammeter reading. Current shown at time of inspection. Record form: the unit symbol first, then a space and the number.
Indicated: A 22.5
